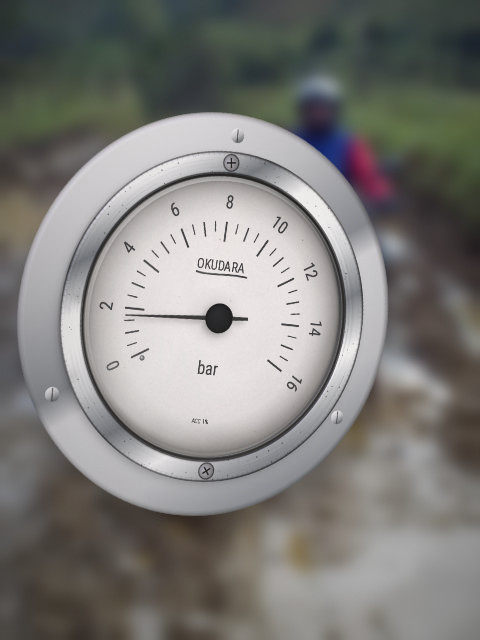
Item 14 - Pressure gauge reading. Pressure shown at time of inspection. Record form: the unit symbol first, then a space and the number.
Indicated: bar 1.75
